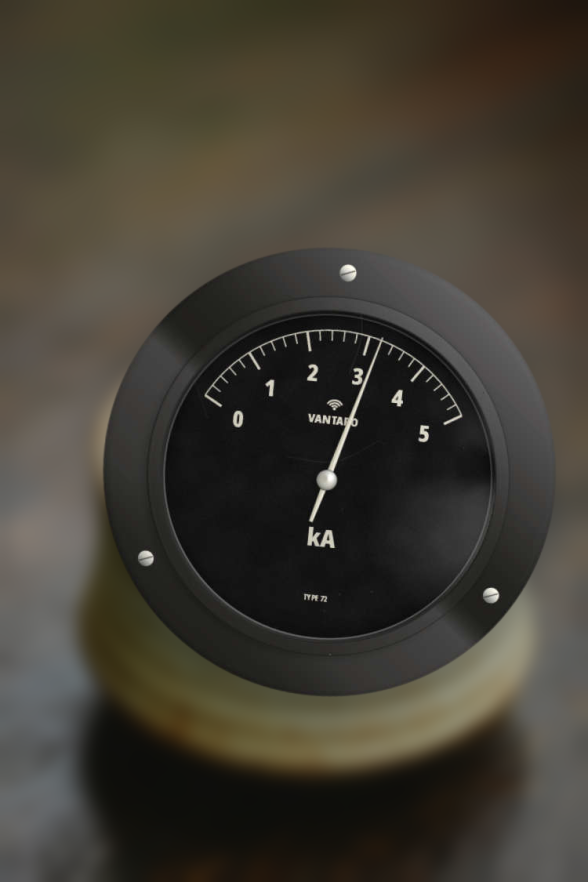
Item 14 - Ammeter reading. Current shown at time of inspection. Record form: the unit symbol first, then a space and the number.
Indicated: kA 3.2
